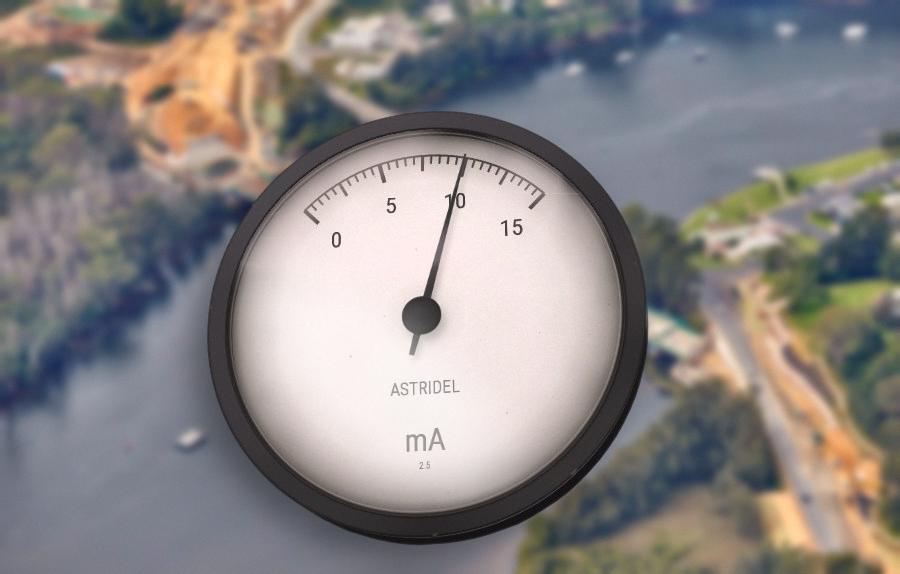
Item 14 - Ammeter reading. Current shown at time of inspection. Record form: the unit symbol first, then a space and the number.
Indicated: mA 10
